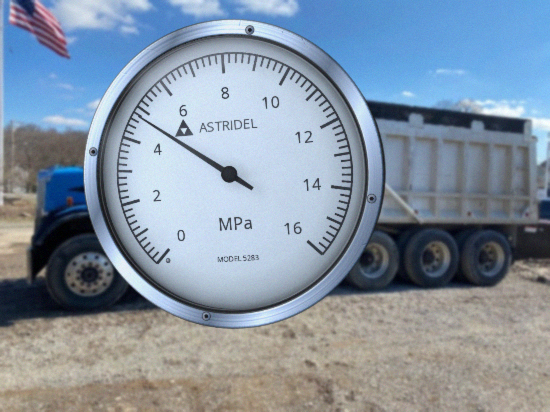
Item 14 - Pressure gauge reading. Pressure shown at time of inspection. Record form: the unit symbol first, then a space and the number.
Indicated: MPa 4.8
